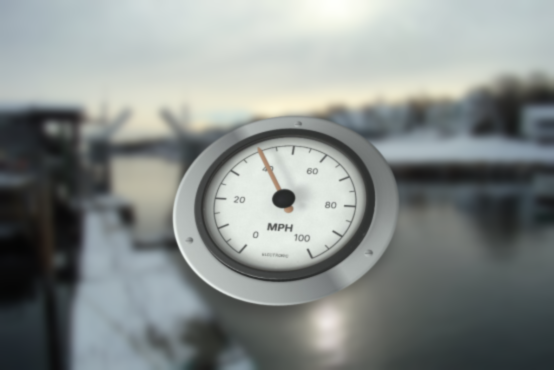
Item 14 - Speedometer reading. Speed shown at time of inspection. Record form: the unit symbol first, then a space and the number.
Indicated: mph 40
